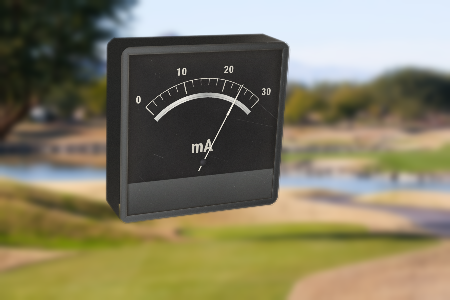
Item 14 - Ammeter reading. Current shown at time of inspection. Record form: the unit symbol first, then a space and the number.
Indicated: mA 24
